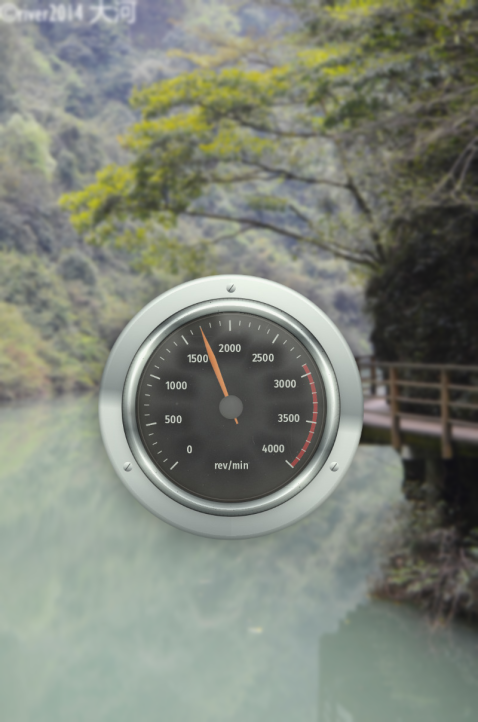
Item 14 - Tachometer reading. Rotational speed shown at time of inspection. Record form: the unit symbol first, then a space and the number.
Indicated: rpm 1700
